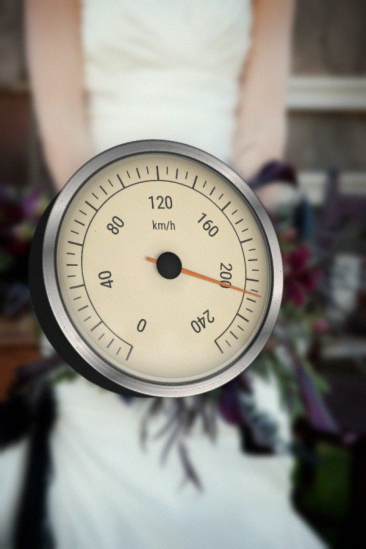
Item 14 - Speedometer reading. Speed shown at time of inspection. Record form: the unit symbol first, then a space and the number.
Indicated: km/h 207.5
